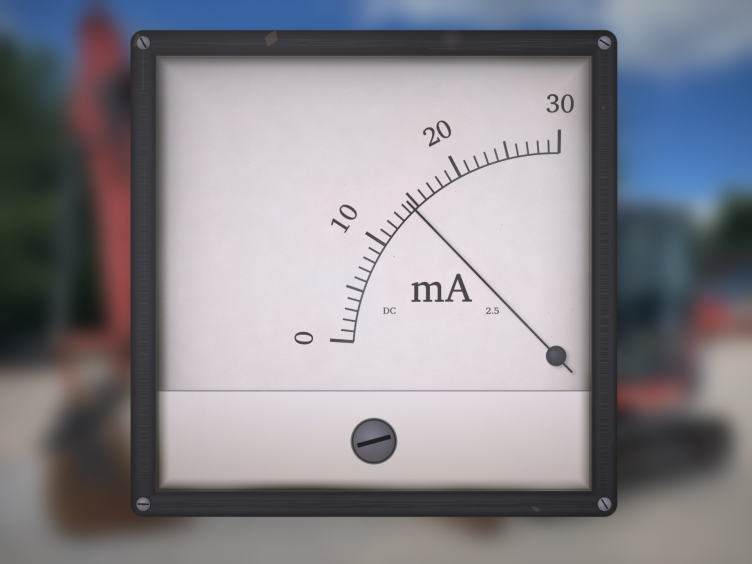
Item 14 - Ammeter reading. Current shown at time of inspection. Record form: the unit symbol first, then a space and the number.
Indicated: mA 14.5
